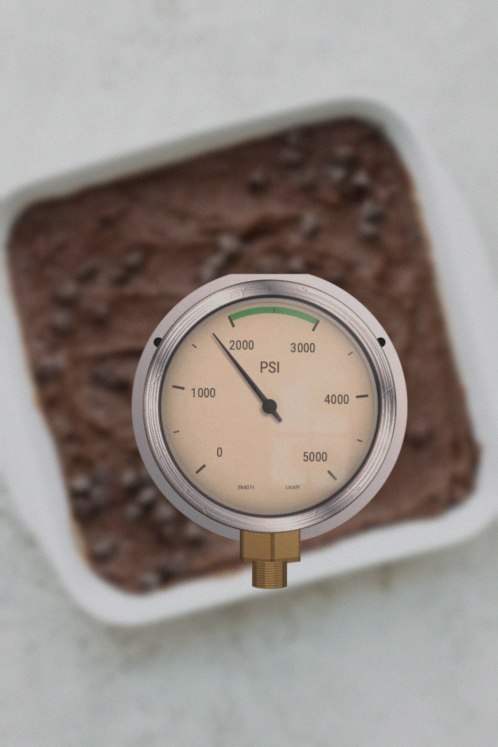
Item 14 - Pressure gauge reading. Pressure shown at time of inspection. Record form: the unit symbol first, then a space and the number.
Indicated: psi 1750
